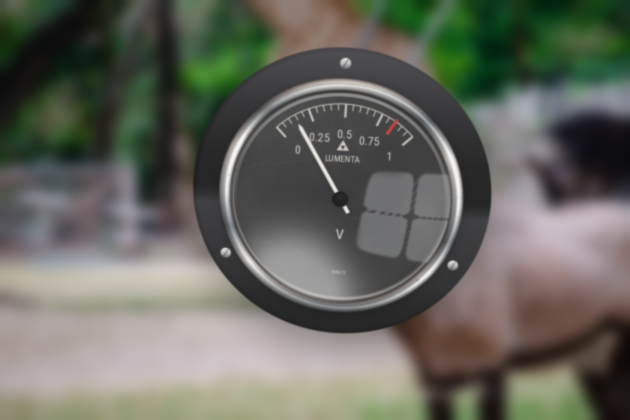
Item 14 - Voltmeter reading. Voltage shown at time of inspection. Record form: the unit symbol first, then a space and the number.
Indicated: V 0.15
